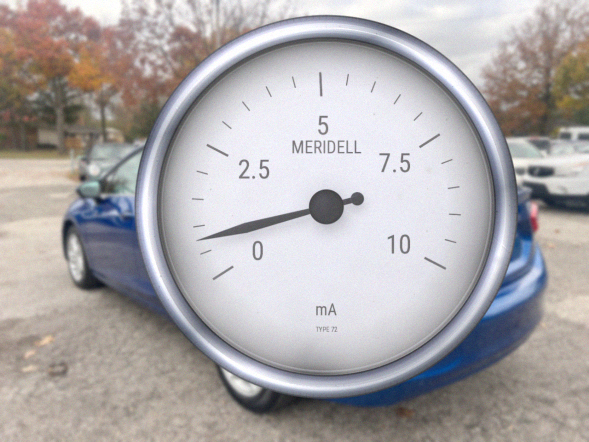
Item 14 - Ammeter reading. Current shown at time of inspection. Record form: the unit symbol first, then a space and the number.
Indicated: mA 0.75
